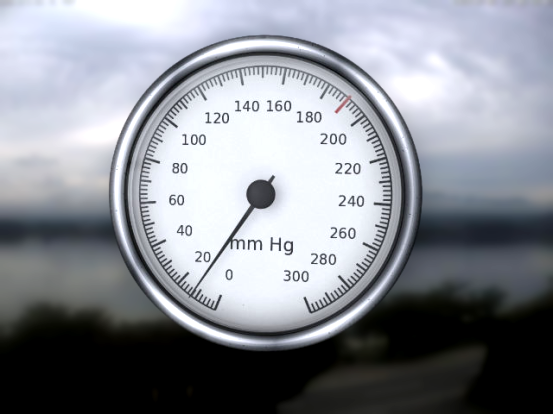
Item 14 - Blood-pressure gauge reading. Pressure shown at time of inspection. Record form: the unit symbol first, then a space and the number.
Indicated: mmHg 12
